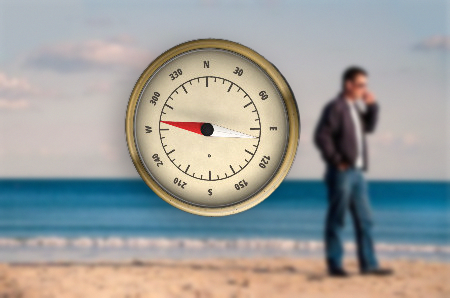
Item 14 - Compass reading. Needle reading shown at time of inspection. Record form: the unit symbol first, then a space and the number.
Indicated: ° 280
